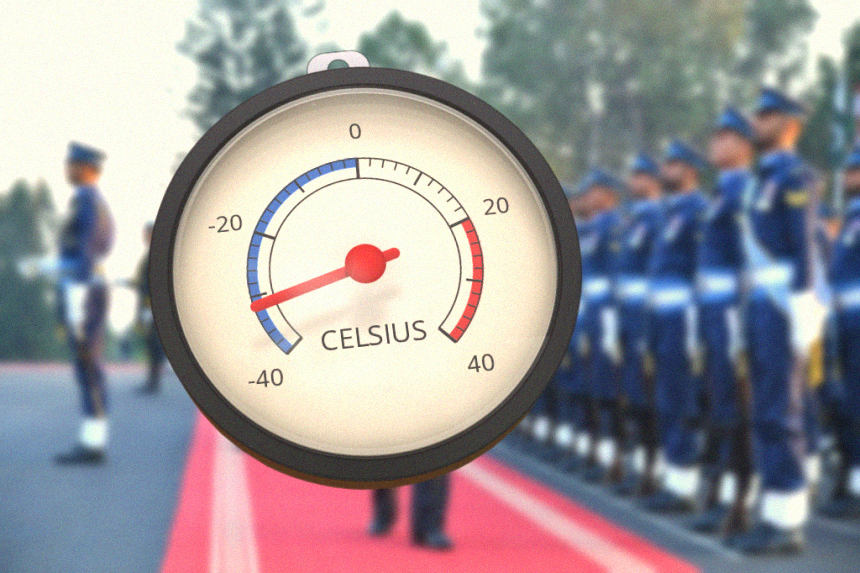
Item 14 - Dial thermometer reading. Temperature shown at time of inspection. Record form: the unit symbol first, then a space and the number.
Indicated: °C -32
